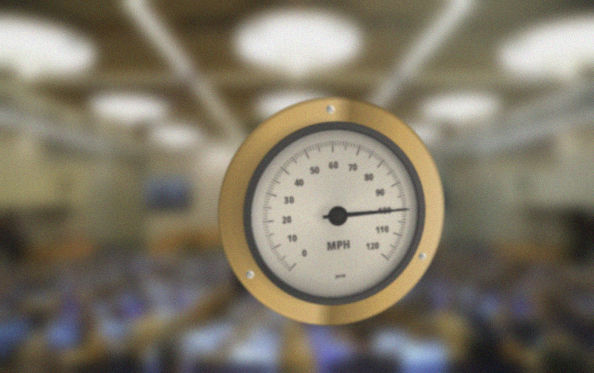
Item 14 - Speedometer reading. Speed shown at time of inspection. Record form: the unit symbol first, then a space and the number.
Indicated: mph 100
